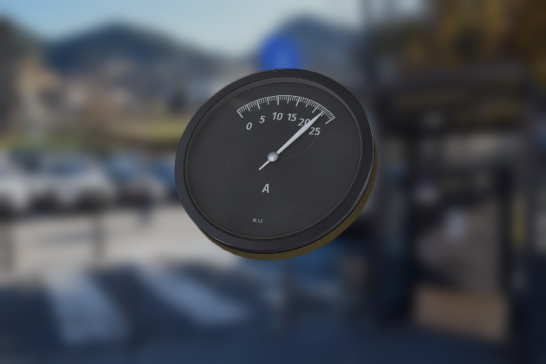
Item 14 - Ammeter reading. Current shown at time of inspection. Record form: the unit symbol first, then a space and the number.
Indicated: A 22.5
